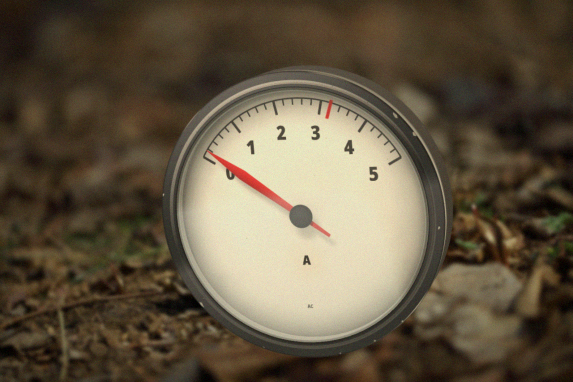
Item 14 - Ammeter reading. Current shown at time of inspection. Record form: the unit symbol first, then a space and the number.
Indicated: A 0.2
